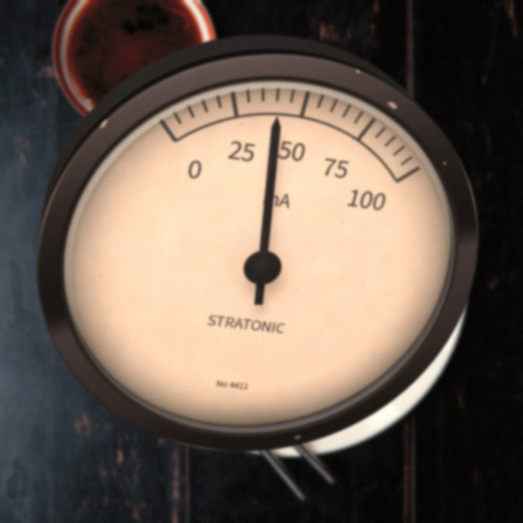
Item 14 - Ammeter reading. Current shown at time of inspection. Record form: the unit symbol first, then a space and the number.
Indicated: mA 40
